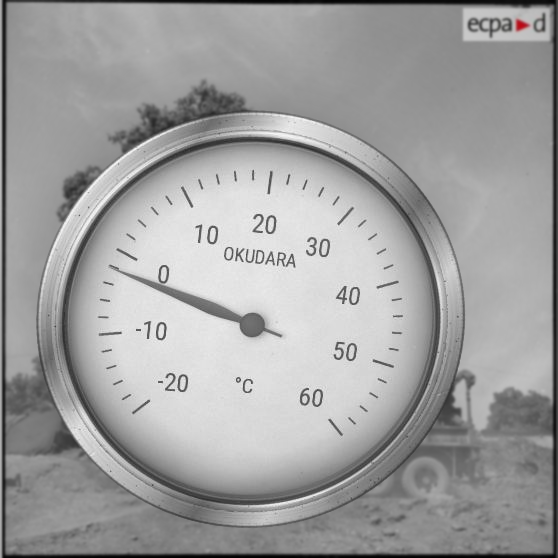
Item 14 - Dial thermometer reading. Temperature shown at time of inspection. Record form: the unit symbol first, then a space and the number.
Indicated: °C -2
